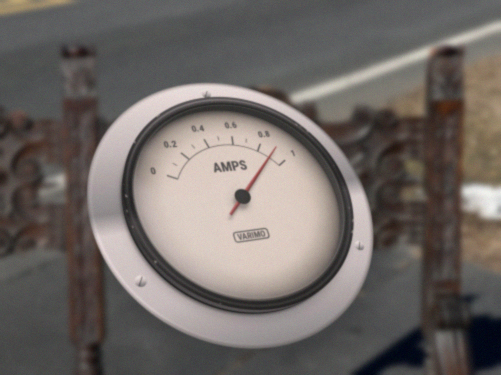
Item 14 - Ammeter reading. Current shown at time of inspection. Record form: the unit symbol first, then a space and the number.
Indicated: A 0.9
